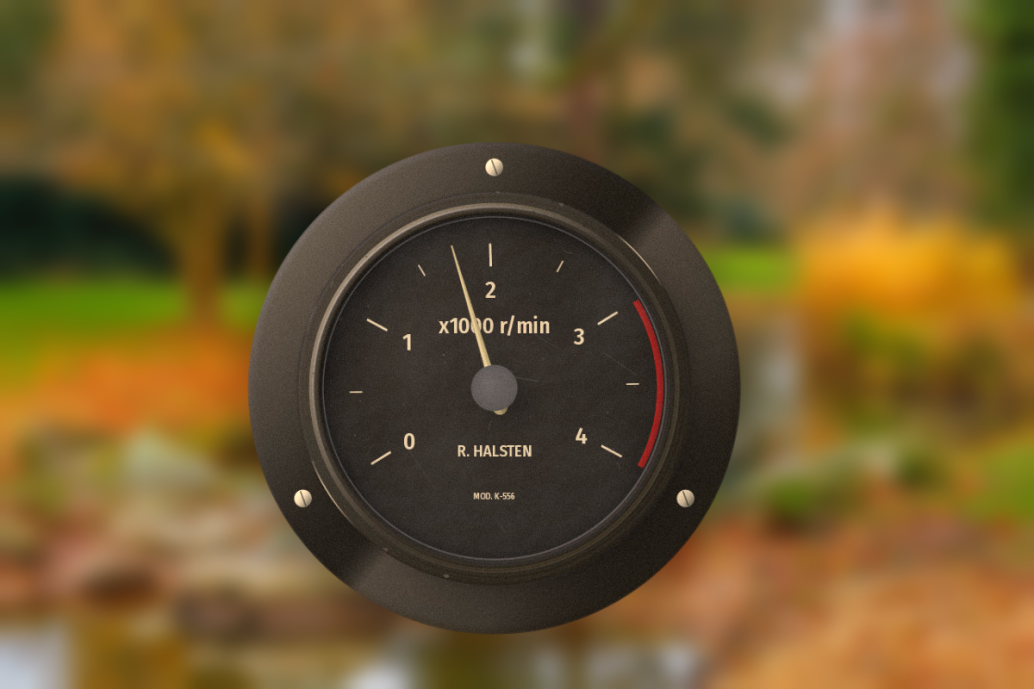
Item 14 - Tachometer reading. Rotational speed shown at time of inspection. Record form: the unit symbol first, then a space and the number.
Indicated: rpm 1750
